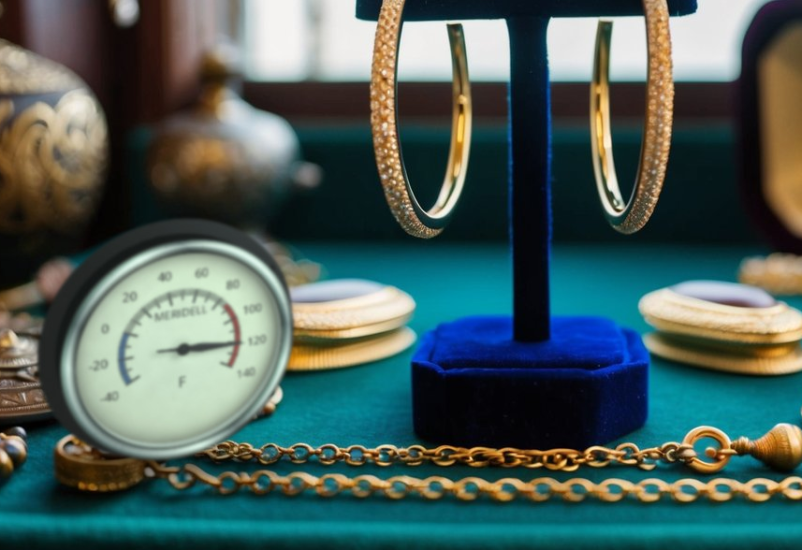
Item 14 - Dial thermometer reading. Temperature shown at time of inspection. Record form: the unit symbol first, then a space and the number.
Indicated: °F 120
